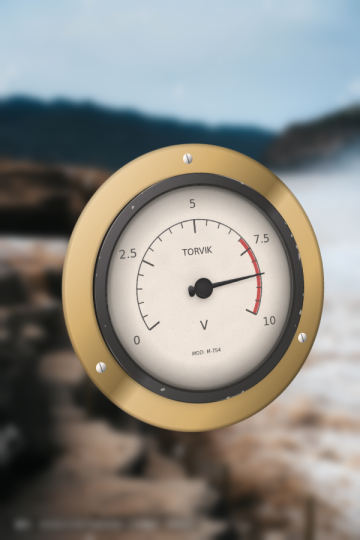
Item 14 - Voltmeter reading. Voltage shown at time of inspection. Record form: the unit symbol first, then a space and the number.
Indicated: V 8.5
